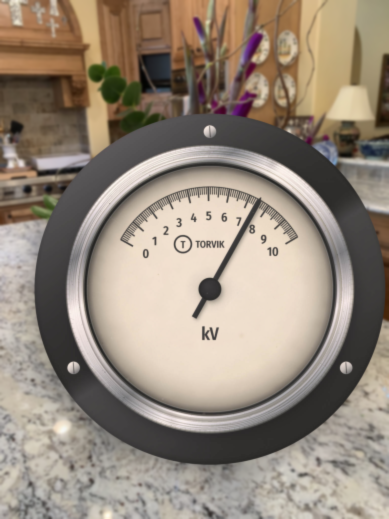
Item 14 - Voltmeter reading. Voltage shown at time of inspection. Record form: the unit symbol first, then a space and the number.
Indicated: kV 7.5
